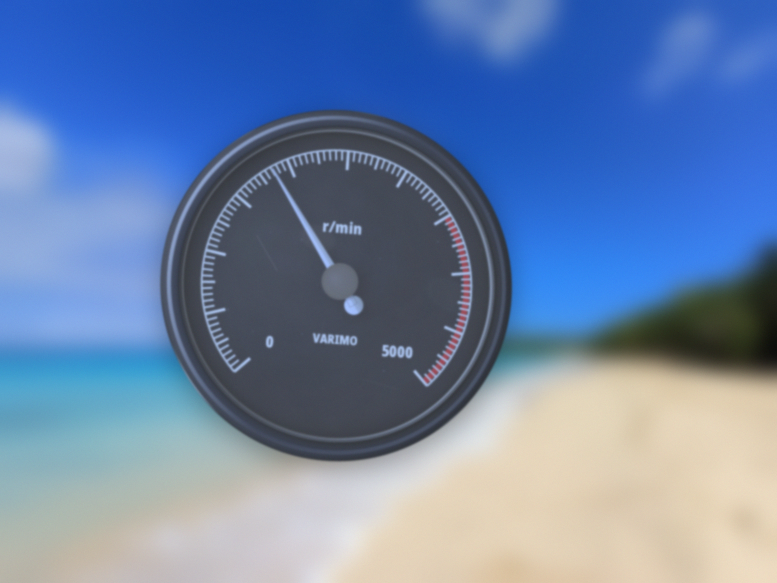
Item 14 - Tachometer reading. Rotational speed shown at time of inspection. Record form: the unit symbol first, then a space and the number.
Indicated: rpm 1850
